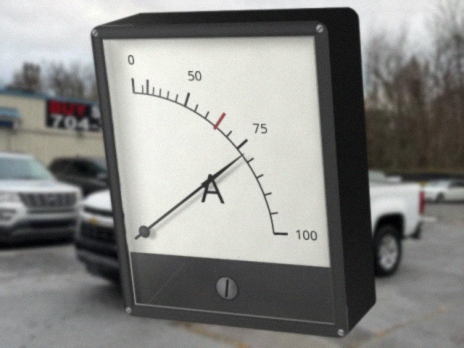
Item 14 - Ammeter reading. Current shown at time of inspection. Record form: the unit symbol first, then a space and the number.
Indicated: A 77.5
